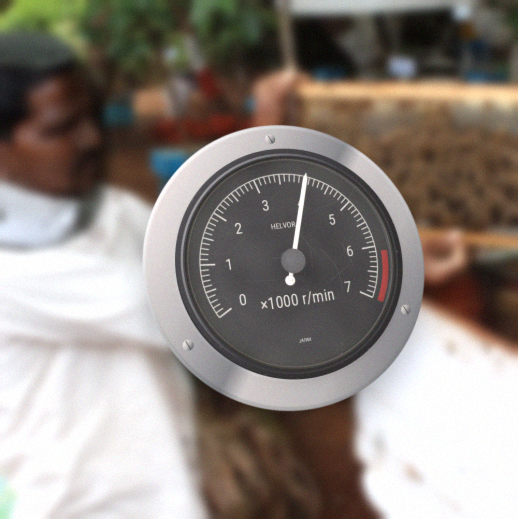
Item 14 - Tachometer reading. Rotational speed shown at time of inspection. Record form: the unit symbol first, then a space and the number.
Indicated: rpm 4000
